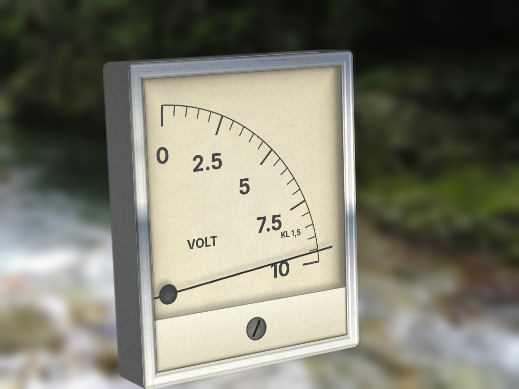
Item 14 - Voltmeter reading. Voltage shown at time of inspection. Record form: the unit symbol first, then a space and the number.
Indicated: V 9.5
